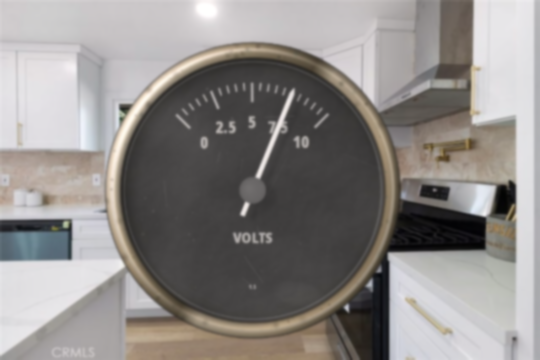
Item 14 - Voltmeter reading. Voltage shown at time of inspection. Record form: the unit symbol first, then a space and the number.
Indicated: V 7.5
